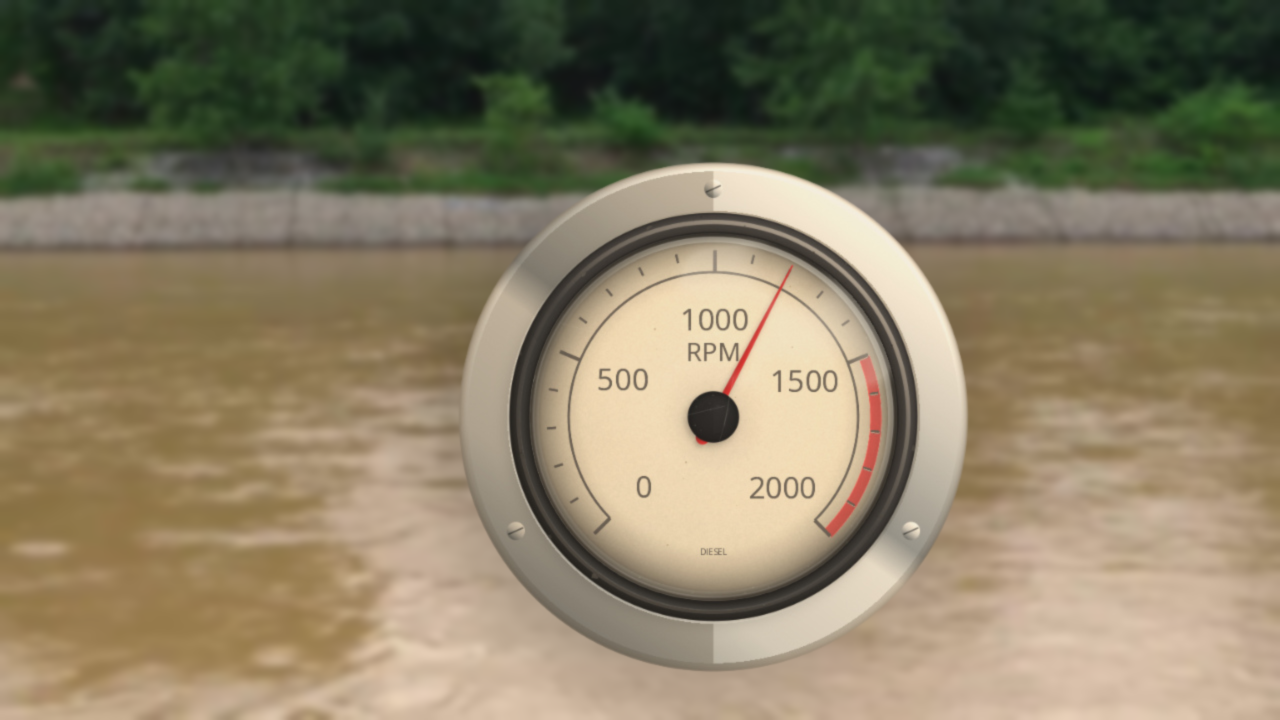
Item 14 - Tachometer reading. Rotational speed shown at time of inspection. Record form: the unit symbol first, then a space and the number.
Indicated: rpm 1200
